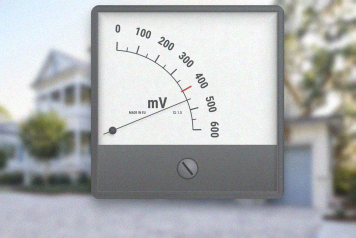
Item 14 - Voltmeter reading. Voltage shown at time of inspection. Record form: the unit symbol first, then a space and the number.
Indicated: mV 450
